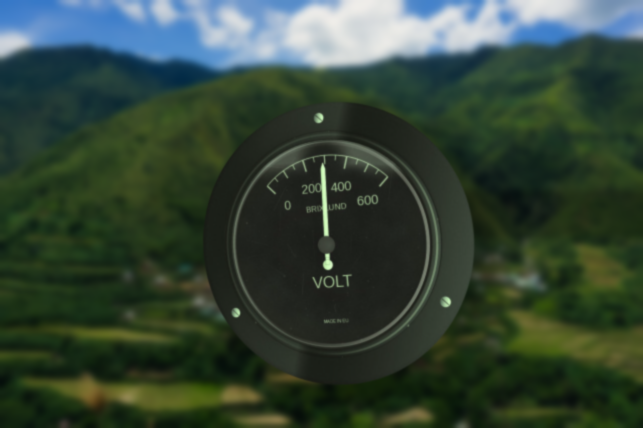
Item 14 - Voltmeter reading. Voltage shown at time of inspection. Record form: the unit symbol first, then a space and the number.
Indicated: V 300
